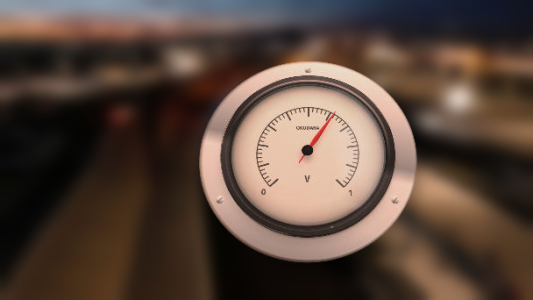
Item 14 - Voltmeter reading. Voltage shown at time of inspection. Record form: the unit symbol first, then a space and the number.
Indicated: V 0.62
